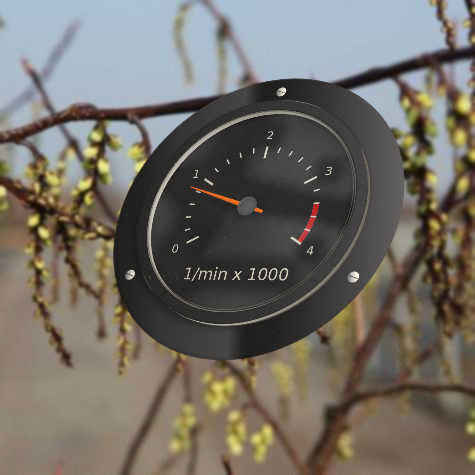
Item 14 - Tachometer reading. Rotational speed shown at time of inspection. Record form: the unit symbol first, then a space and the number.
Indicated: rpm 800
